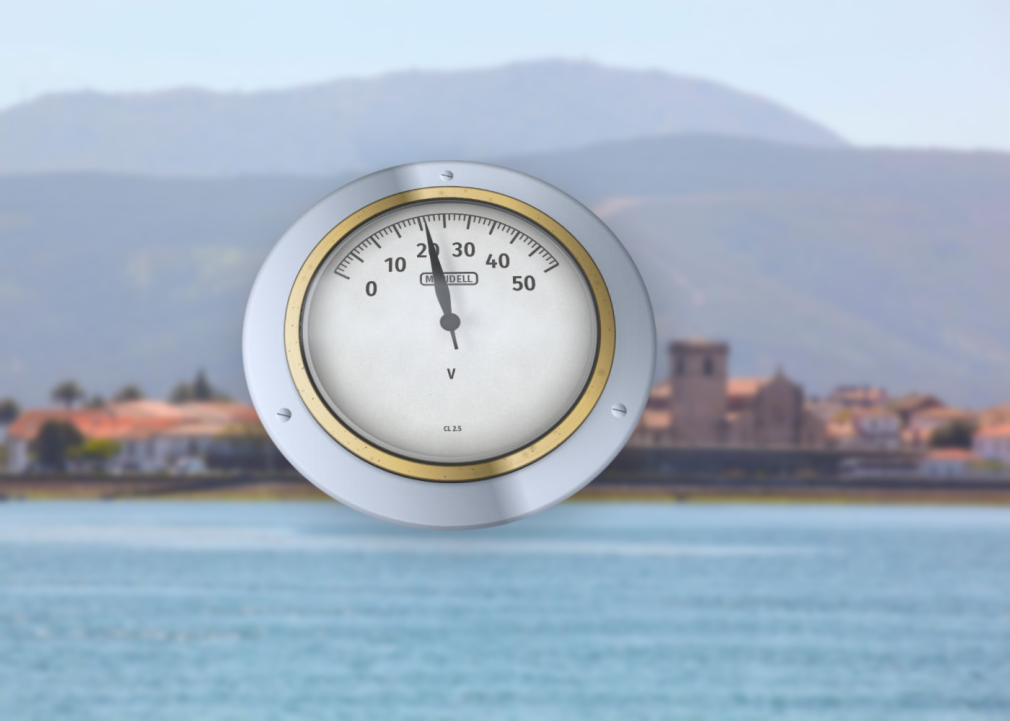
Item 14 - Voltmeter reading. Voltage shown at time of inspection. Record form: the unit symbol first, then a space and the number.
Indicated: V 21
